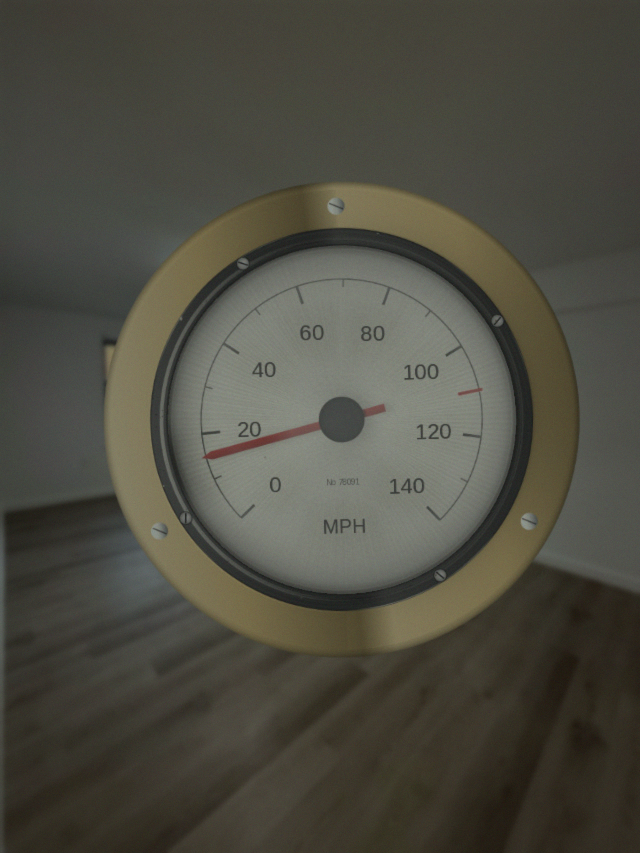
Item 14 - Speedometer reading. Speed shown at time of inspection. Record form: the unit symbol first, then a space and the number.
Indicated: mph 15
